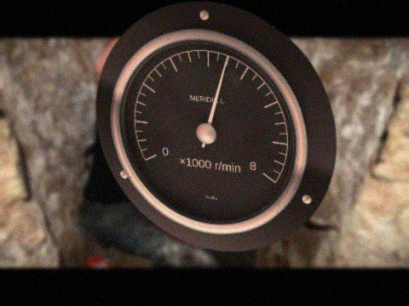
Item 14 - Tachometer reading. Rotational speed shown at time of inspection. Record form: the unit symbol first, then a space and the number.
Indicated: rpm 4500
